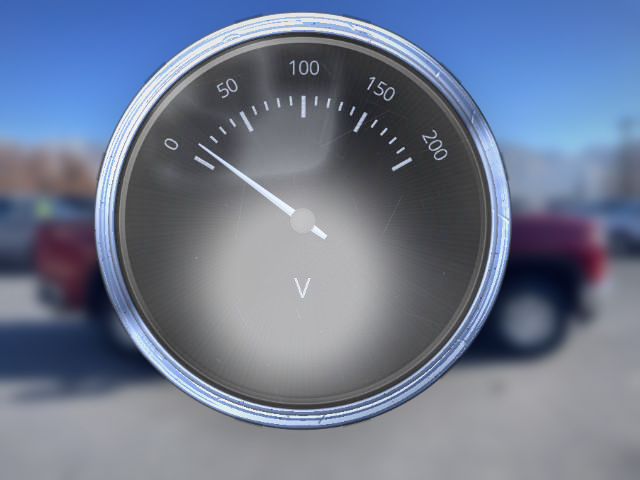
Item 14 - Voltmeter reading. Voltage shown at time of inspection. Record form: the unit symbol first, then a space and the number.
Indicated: V 10
